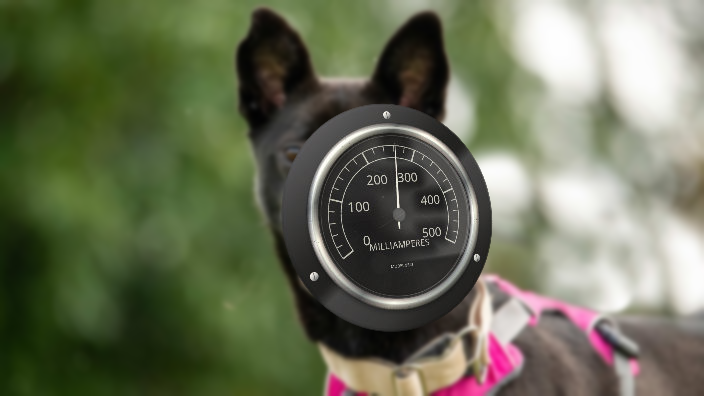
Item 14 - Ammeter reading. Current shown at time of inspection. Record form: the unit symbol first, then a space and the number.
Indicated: mA 260
